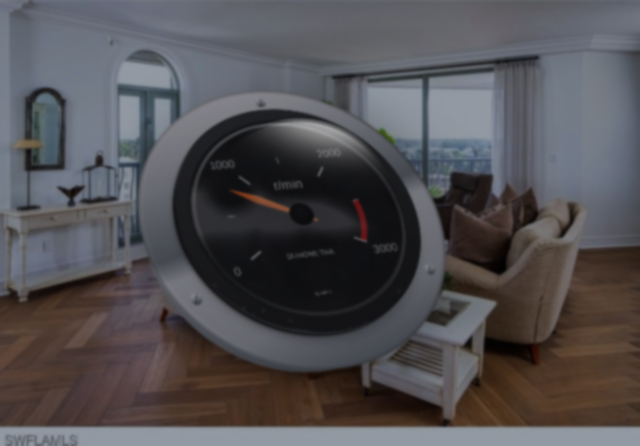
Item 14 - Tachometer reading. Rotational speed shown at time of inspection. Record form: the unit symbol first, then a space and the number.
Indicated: rpm 750
